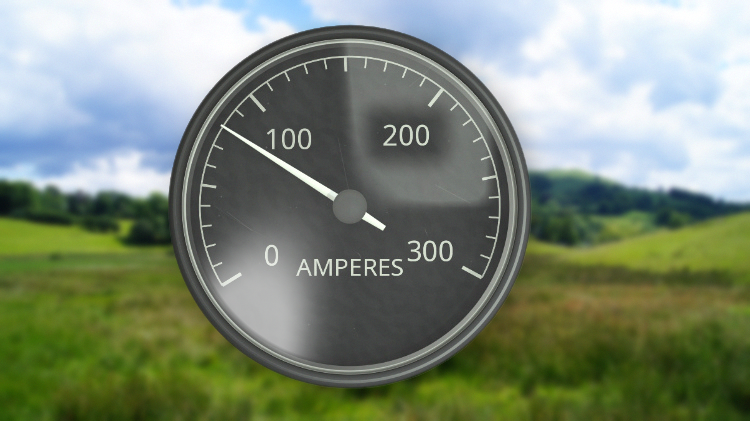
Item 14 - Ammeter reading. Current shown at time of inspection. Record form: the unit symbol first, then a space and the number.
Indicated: A 80
